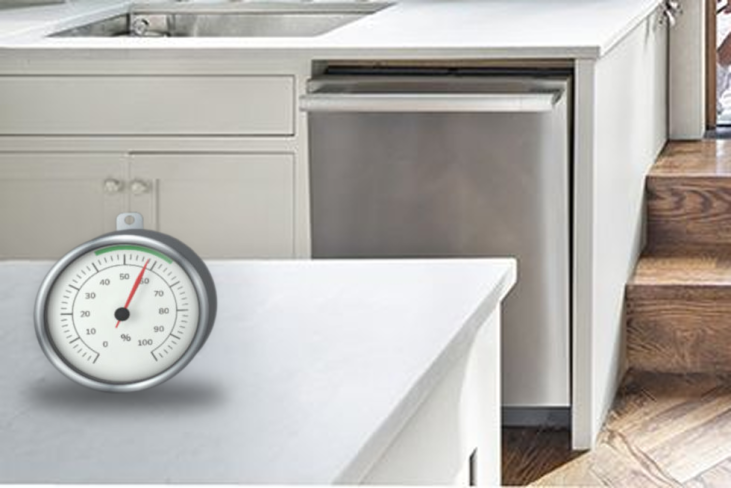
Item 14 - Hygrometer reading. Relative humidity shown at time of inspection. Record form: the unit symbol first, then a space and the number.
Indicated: % 58
